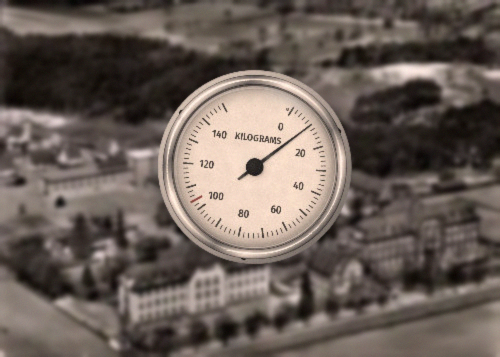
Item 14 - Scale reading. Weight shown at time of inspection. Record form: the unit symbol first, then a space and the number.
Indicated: kg 10
